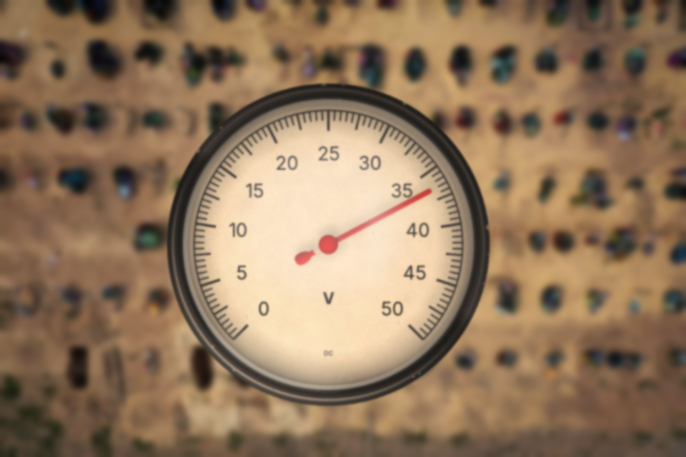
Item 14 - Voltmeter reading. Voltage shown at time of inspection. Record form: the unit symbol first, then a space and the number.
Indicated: V 36.5
